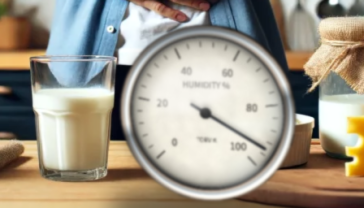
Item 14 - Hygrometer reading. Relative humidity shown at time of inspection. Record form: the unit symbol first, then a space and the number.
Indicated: % 94
